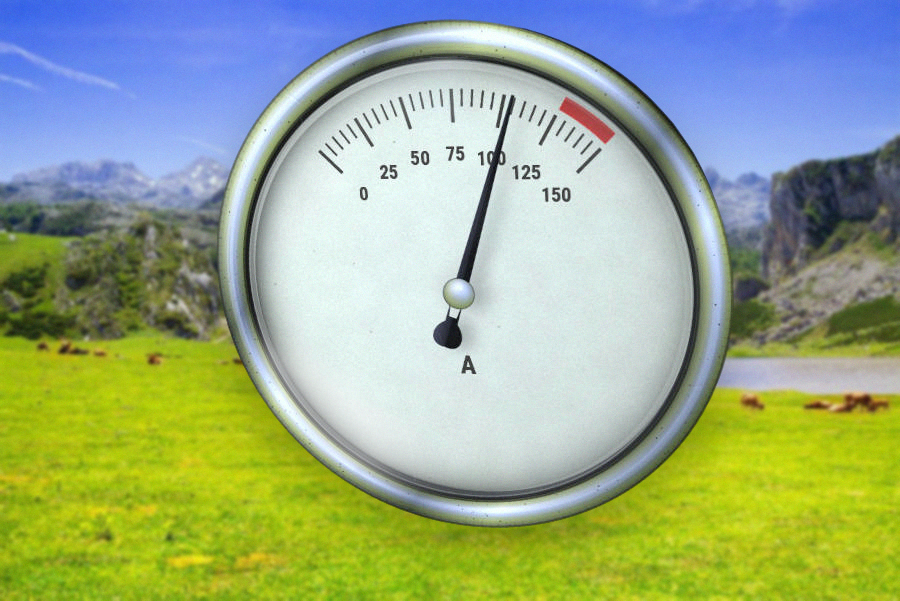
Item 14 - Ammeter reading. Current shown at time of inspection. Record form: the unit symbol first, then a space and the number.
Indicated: A 105
